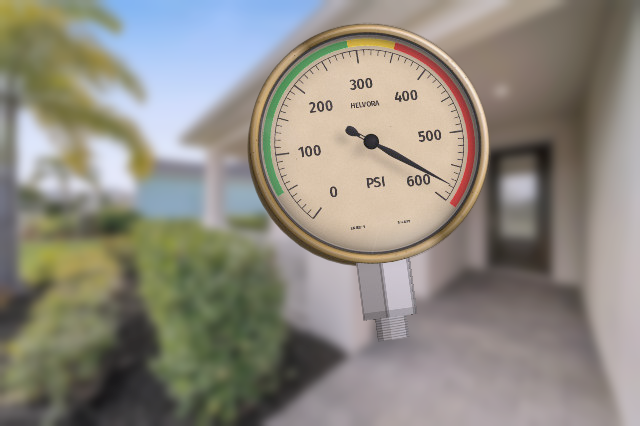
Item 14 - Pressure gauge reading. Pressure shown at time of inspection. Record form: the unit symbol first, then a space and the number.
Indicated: psi 580
